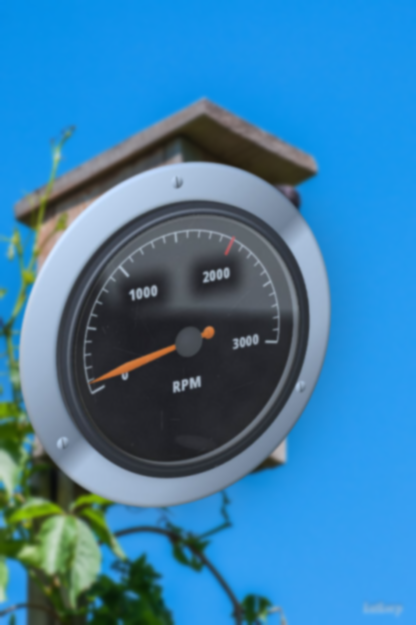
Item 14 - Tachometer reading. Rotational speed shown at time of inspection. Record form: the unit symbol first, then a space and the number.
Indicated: rpm 100
